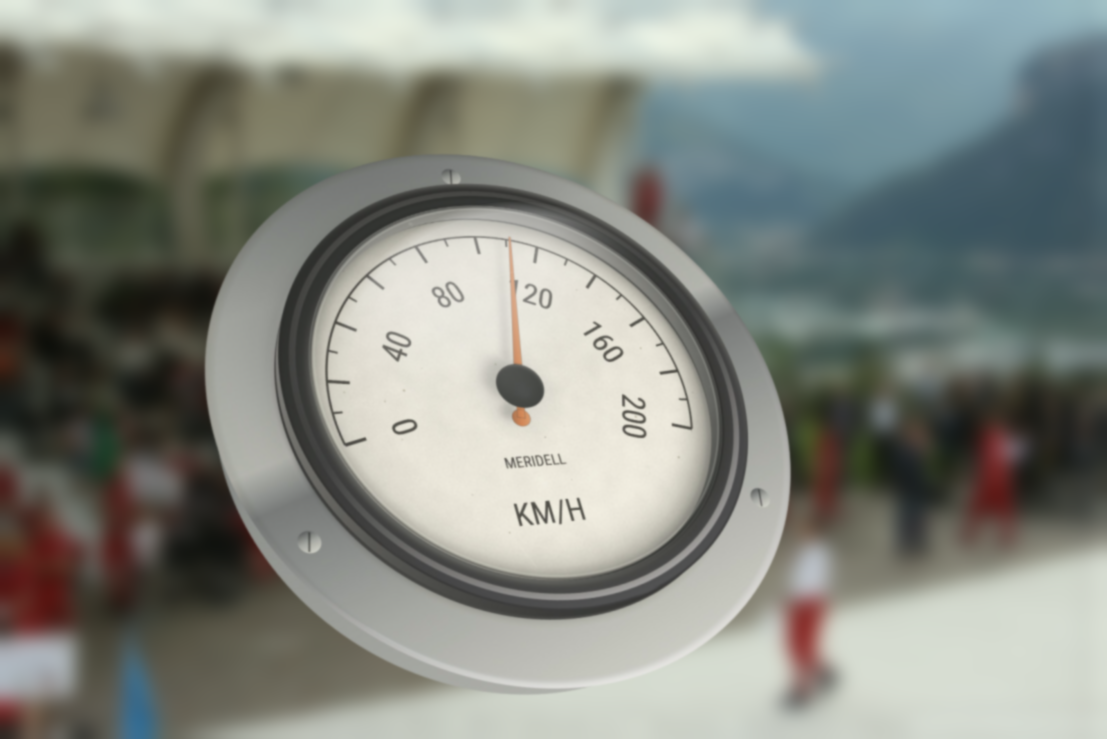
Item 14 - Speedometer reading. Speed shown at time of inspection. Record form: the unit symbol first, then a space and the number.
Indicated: km/h 110
